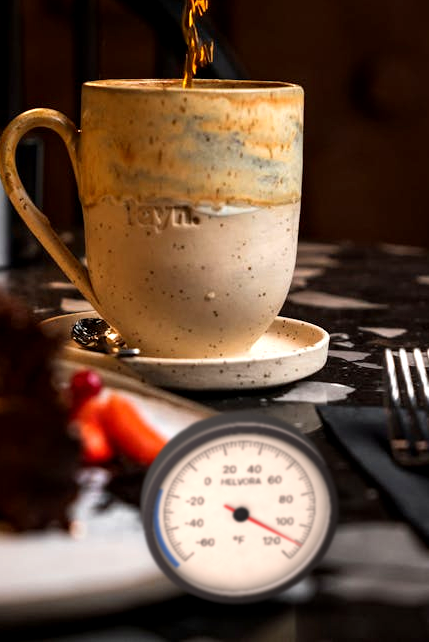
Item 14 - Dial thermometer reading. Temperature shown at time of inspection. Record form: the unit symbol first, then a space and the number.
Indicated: °F 110
